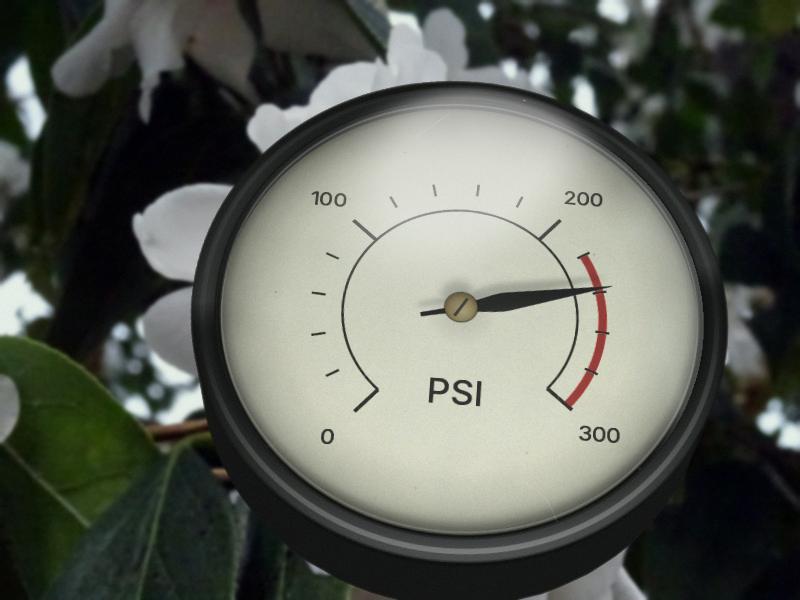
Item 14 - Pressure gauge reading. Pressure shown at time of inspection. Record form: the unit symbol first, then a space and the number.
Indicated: psi 240
